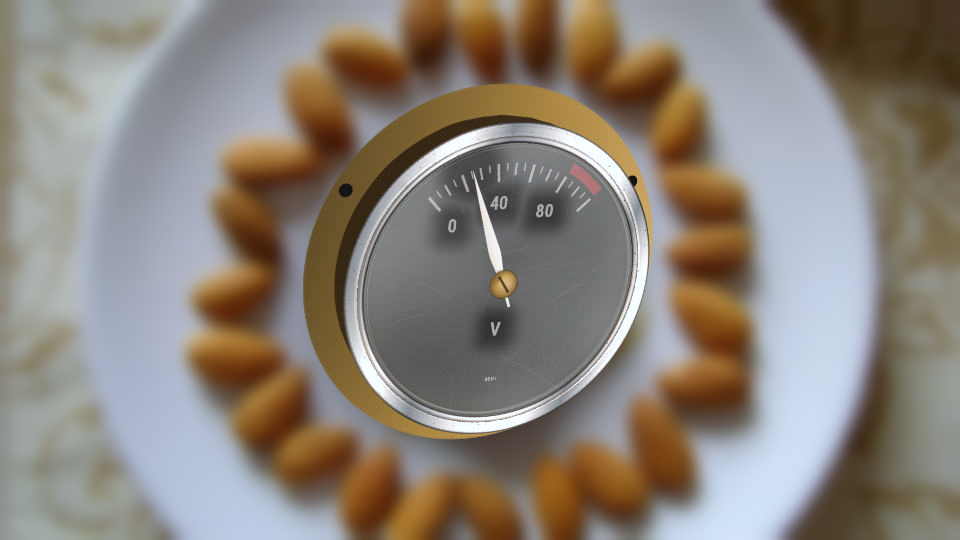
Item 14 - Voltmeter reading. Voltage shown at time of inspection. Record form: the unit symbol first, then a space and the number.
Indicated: V 25
